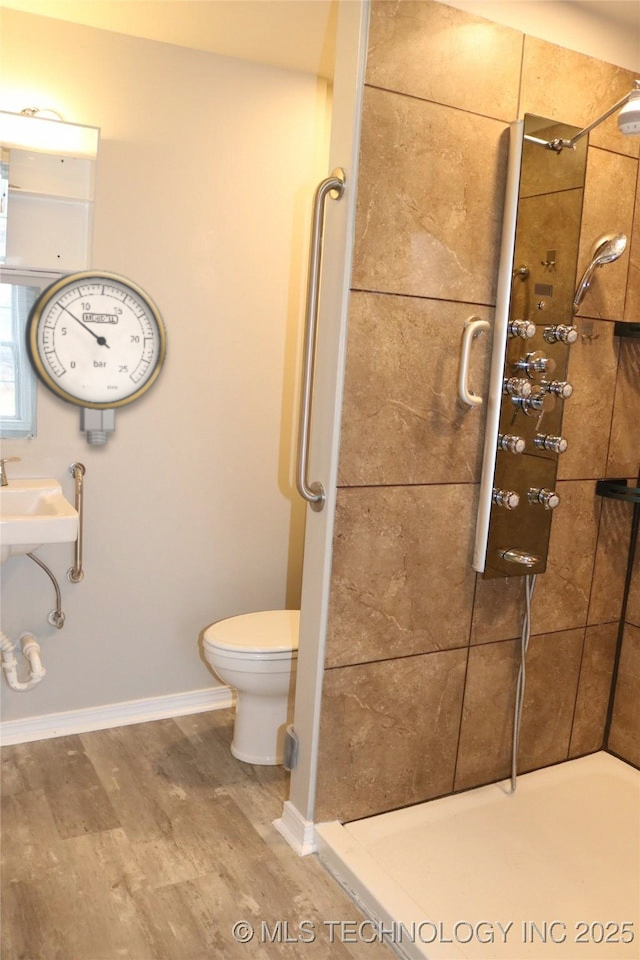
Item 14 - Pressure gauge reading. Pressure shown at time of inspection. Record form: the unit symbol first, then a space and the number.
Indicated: bar 7.5
